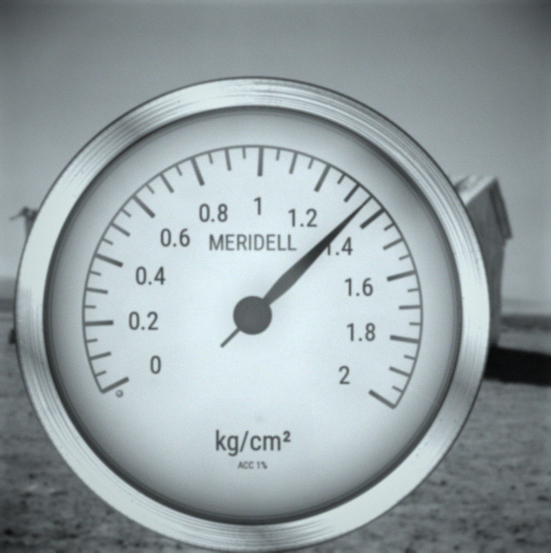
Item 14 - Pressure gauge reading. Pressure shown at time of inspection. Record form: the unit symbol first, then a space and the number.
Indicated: kg/cm² 1.35
